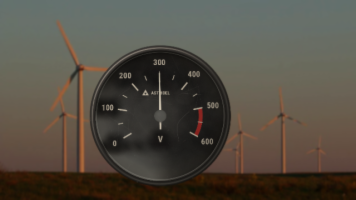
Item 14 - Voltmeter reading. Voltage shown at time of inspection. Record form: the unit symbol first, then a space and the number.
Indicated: V 300
